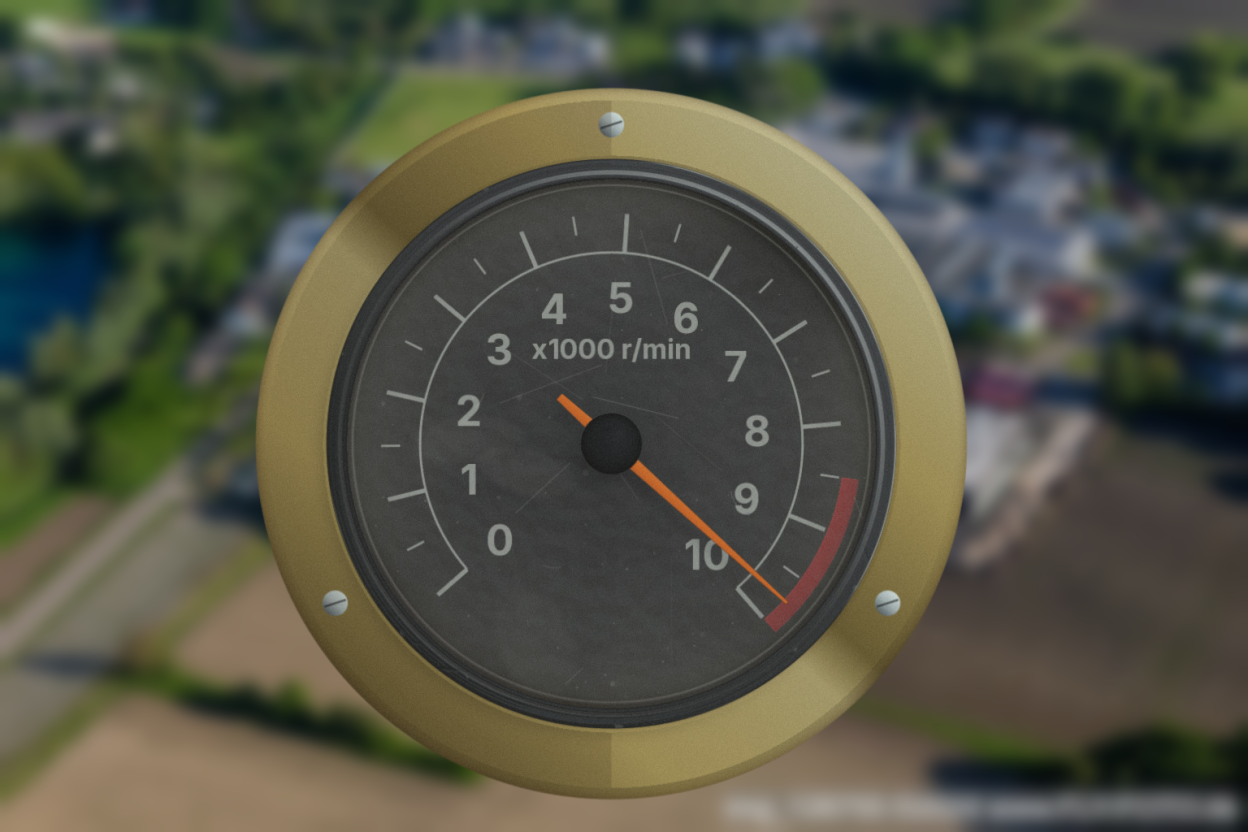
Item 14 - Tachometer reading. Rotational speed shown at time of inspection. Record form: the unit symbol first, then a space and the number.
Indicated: rpm 9750
